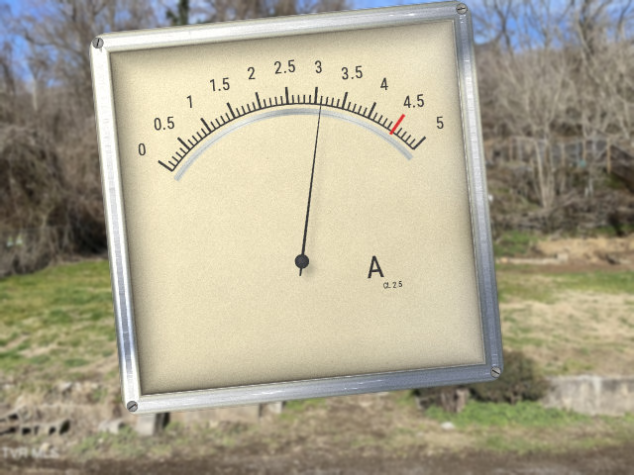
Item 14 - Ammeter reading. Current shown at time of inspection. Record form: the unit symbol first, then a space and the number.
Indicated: A 3.1
